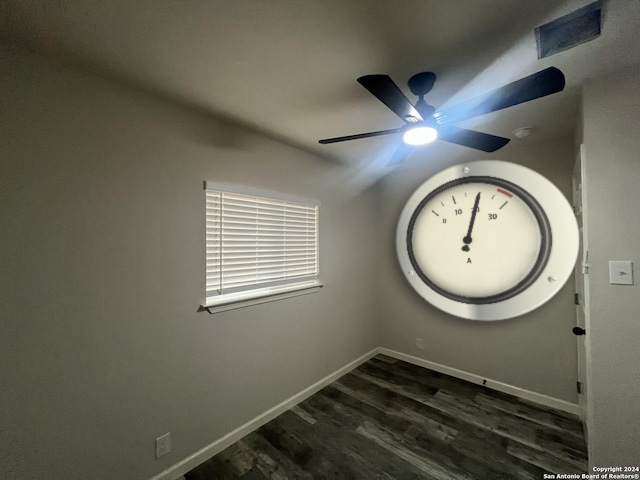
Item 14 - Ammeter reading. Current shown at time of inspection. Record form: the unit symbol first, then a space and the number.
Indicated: A 20
